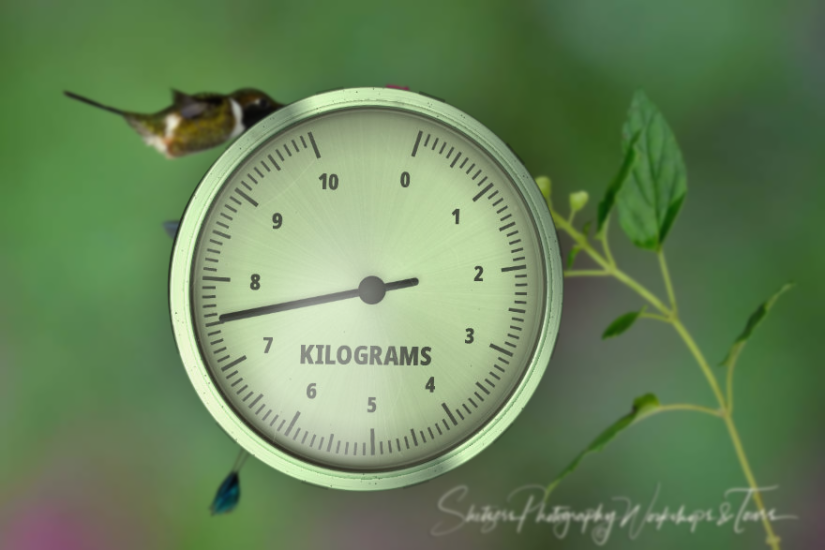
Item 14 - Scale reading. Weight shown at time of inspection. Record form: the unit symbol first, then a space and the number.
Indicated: kg 7.55
